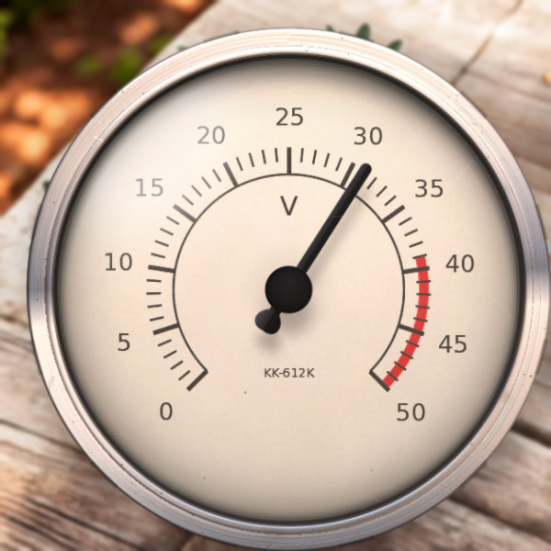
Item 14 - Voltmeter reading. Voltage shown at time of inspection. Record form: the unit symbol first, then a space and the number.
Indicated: V 31
